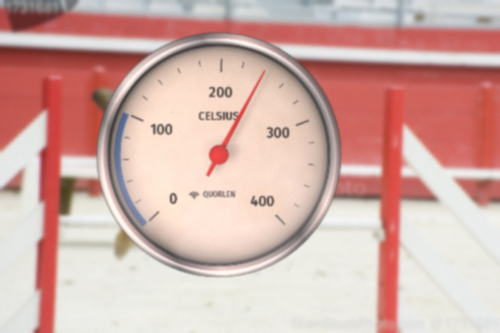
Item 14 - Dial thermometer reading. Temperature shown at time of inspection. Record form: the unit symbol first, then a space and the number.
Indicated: °C 240
